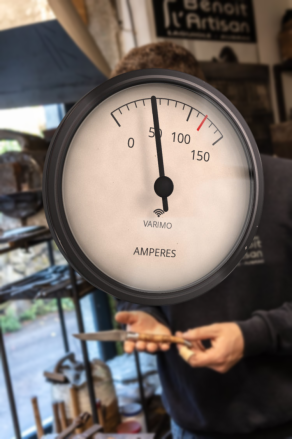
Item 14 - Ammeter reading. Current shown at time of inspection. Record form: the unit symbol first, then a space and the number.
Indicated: A 50
